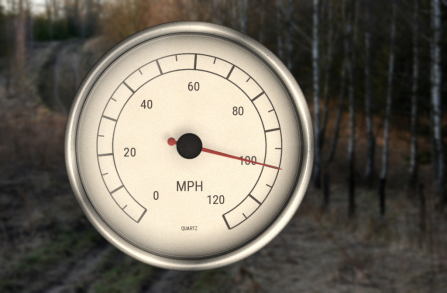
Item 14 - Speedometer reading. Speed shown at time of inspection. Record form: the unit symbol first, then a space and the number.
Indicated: mph 100
